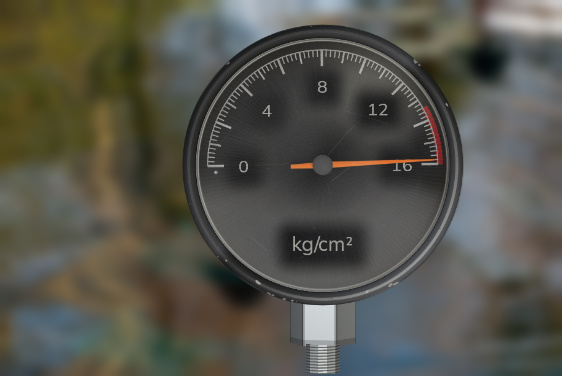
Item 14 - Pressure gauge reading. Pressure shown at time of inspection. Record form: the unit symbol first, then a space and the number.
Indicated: kg/cm² 15.8
